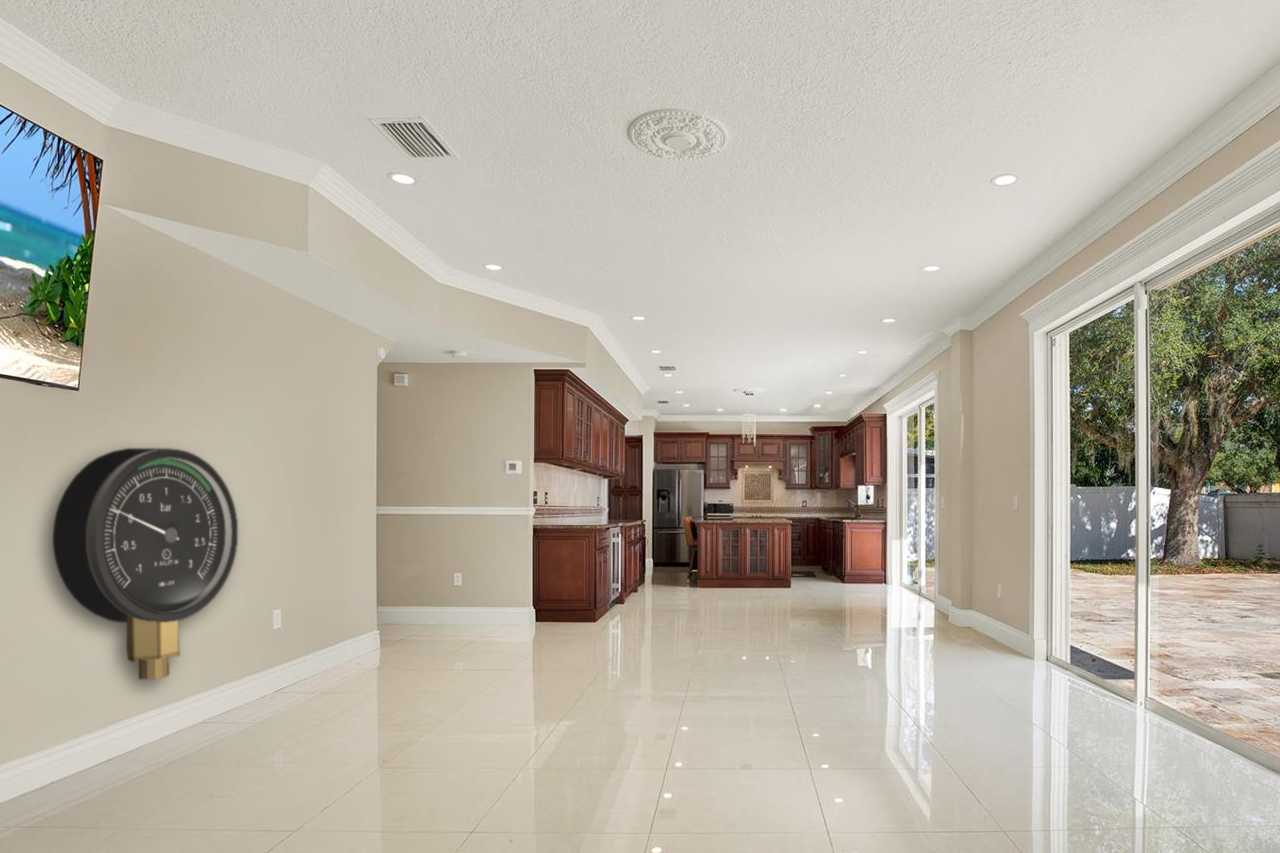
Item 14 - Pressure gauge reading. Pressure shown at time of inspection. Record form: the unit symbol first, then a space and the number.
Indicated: bar 0
